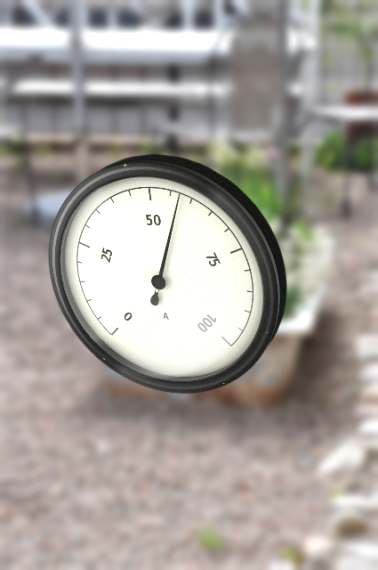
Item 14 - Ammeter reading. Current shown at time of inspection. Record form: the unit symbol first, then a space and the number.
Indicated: A 57.5
